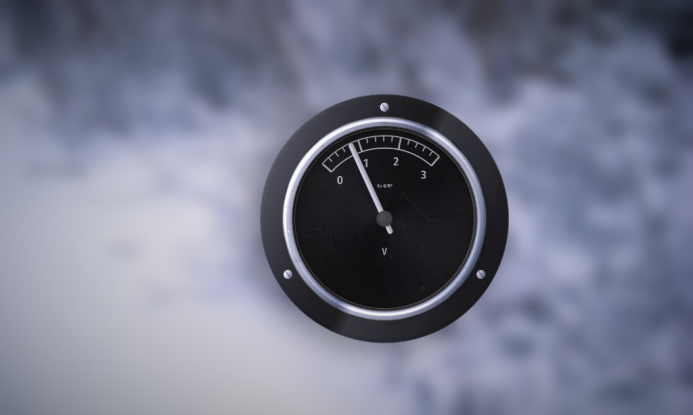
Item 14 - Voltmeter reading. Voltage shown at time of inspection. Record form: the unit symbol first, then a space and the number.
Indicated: V 0.8
